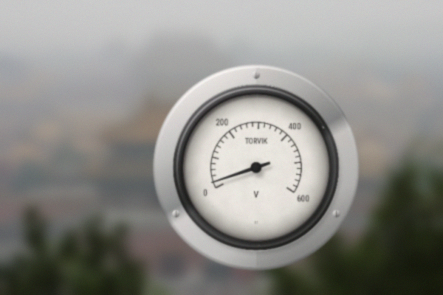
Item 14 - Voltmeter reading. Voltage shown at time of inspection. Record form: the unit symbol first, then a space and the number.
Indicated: V 20
